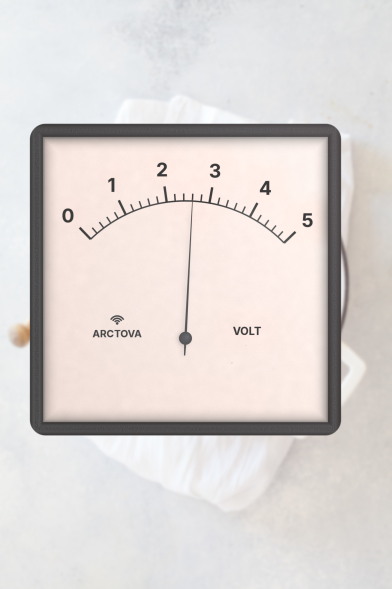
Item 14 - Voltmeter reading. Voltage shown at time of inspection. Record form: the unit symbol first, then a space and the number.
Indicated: V 2.6
